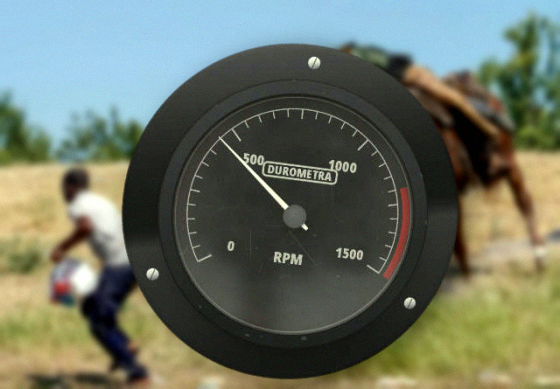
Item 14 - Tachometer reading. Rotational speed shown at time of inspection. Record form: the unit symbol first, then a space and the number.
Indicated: rpm 450
